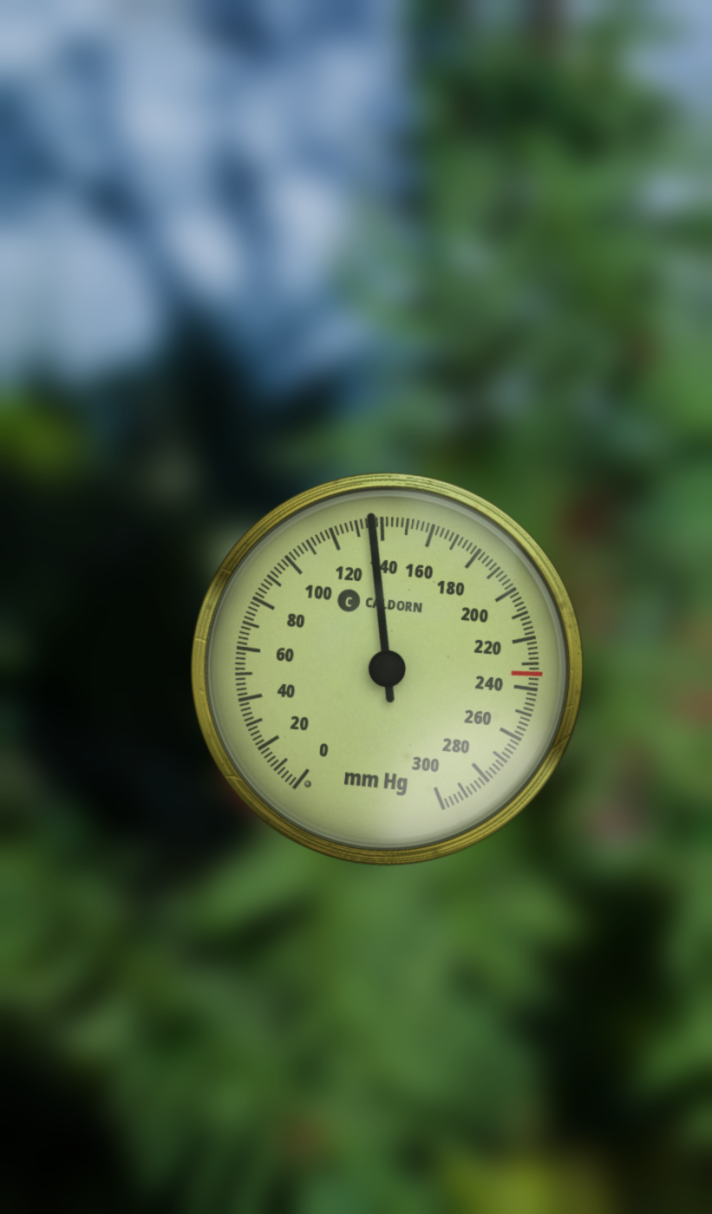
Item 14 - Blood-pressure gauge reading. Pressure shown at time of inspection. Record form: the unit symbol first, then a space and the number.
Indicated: mmHg 136
